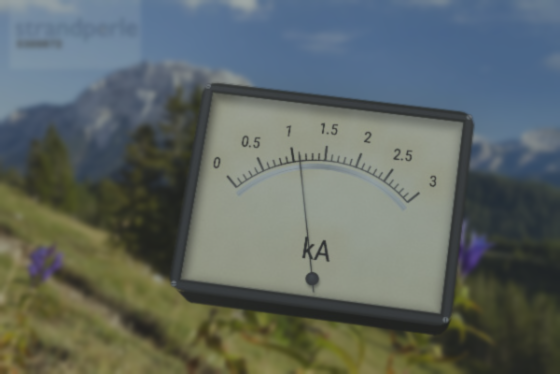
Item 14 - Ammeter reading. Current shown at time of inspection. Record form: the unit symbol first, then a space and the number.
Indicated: kA 1.1
